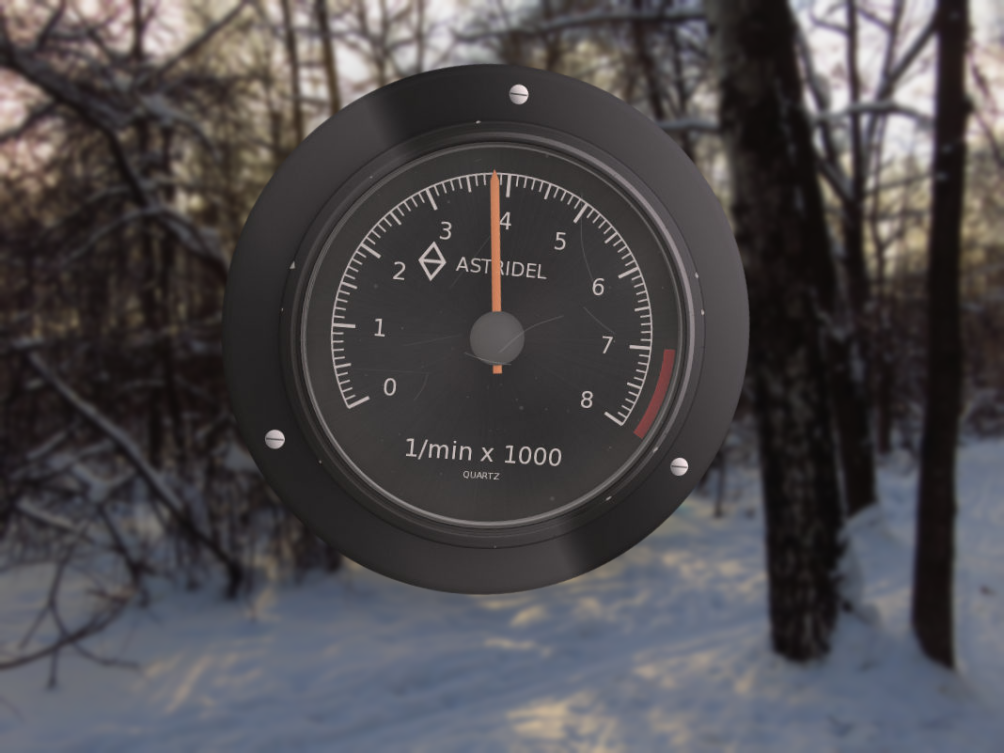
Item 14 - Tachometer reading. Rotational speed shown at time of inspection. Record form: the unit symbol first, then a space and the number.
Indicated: rpm 3800
